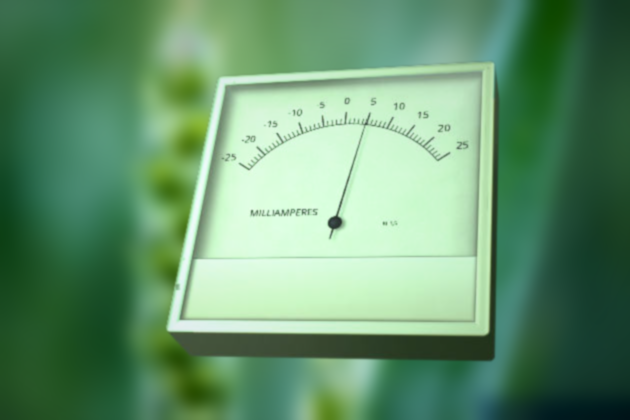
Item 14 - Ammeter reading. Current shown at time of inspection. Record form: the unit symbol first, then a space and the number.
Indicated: mA 5
